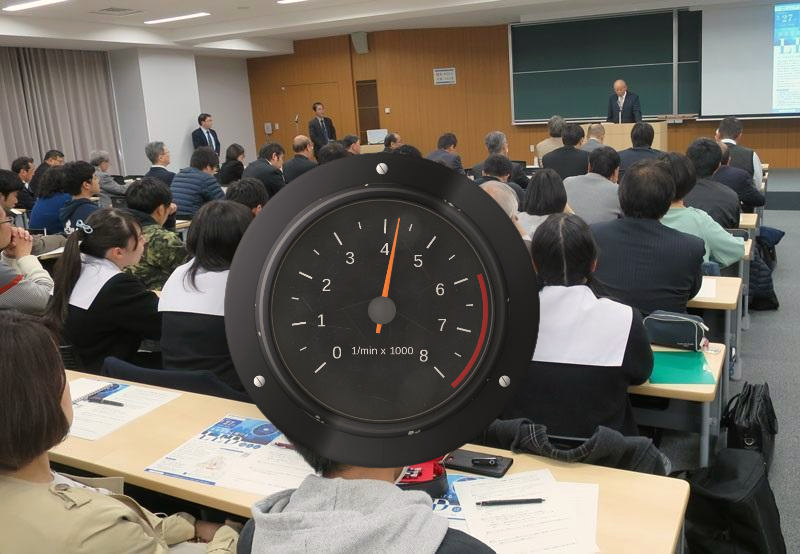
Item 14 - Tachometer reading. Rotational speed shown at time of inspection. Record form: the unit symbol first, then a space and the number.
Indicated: rpm 4250
